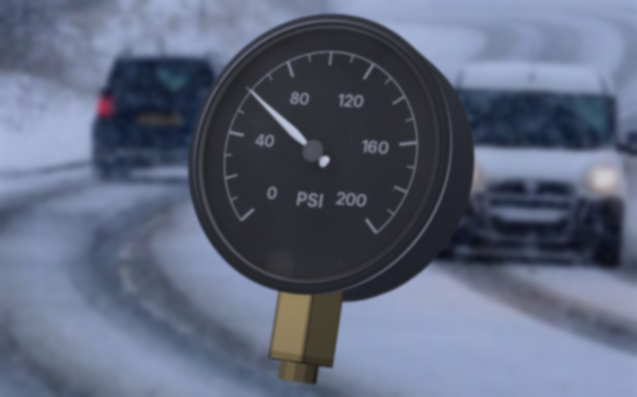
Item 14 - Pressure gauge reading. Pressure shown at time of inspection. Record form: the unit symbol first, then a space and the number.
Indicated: psi 60
